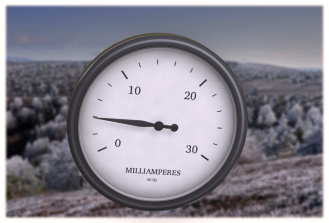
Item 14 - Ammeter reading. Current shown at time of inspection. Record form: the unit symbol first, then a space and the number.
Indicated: mA 4
